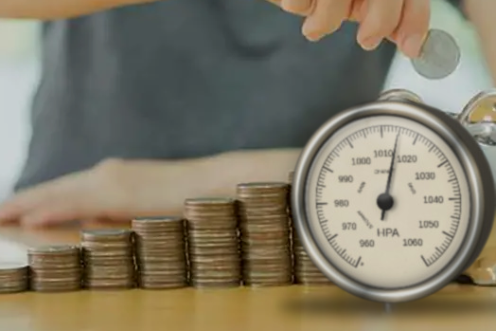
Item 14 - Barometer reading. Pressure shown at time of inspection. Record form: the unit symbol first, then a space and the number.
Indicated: hPa 1015
